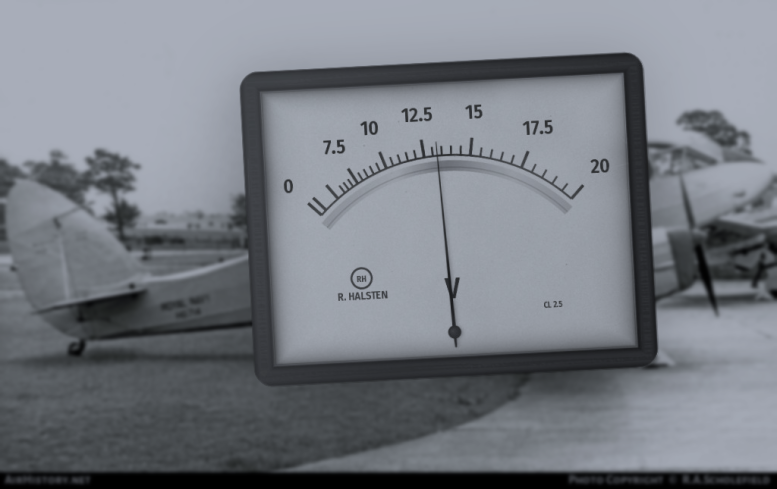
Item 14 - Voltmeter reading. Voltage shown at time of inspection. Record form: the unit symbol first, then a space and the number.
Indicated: V 13.25
